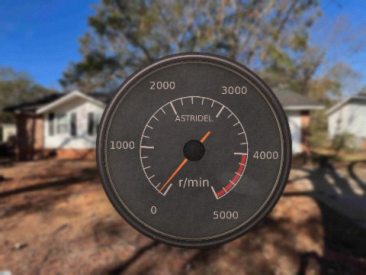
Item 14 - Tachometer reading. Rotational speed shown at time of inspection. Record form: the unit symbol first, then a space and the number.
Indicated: rpm 100
